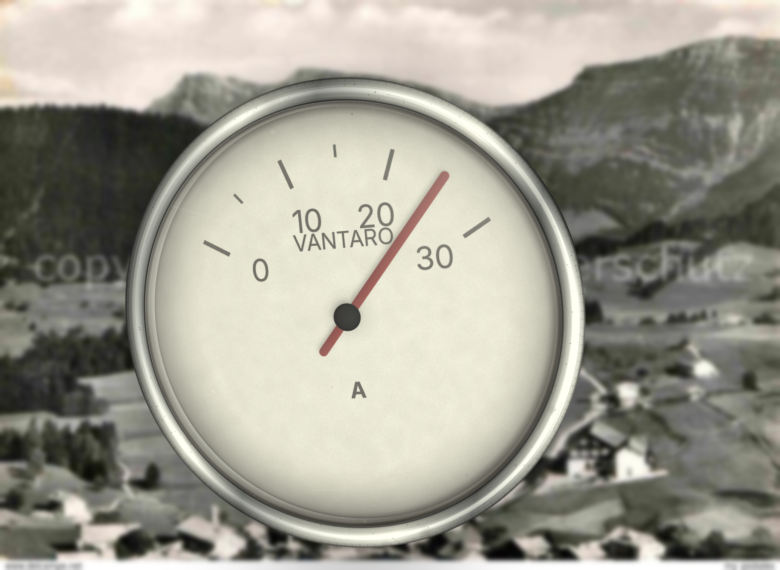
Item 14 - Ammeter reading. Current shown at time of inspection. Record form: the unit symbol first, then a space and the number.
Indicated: A 25
